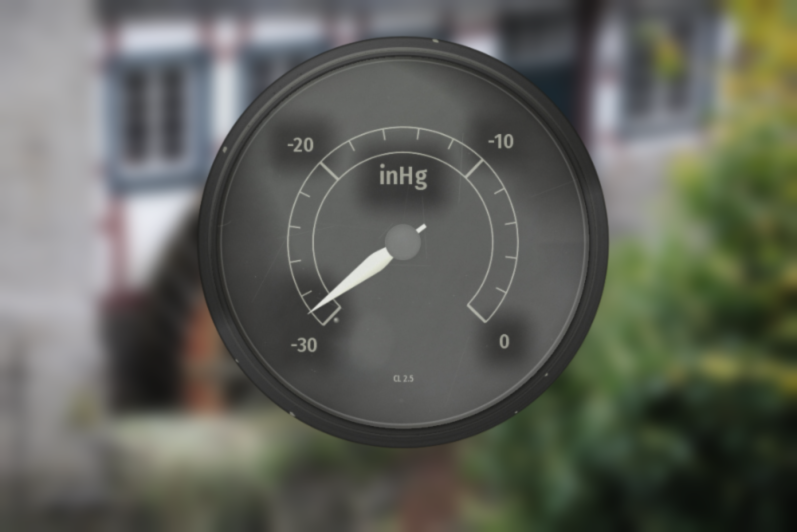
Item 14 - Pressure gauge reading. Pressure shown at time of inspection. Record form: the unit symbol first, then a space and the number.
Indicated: inHg -29
